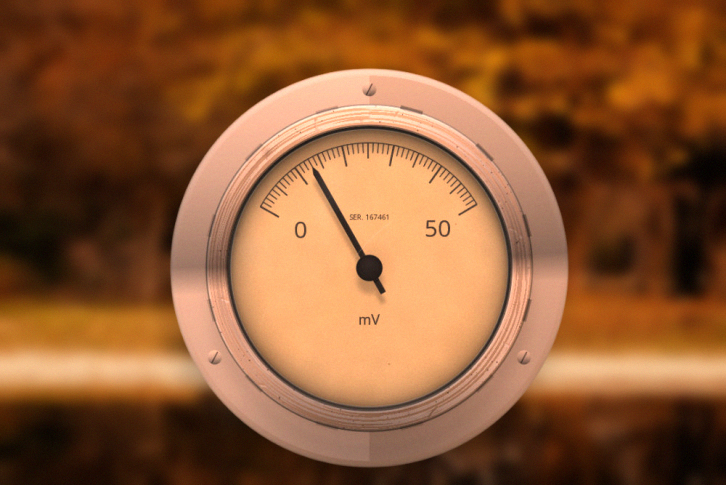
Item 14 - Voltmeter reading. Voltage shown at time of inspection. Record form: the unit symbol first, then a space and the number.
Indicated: mV 13
